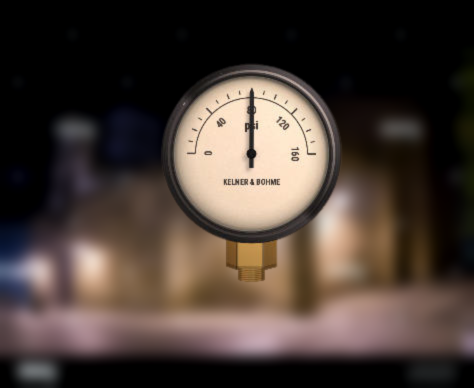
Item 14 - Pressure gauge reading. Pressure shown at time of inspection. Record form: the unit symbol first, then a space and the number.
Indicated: psi 80
